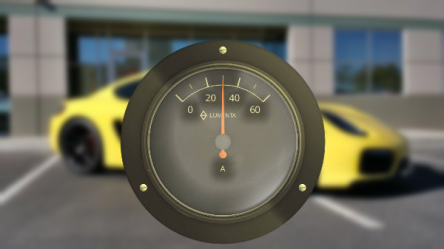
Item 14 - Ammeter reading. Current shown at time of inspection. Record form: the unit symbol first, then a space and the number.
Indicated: A 30
